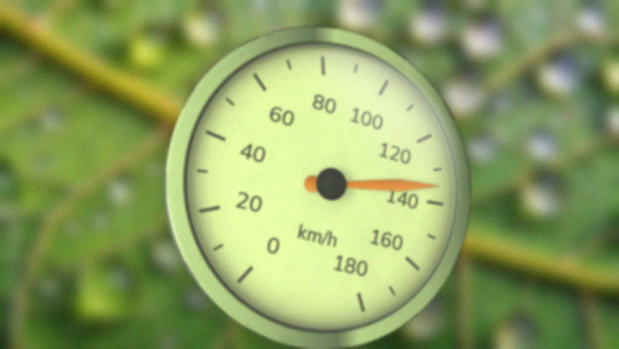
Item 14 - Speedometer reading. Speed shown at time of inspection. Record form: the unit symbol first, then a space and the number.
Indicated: km/h 135
